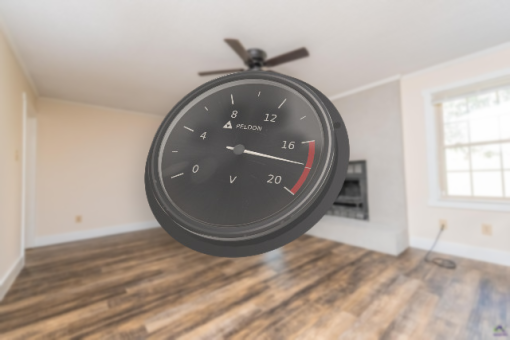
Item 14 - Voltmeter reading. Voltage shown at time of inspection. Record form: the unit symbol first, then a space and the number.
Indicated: V 18
